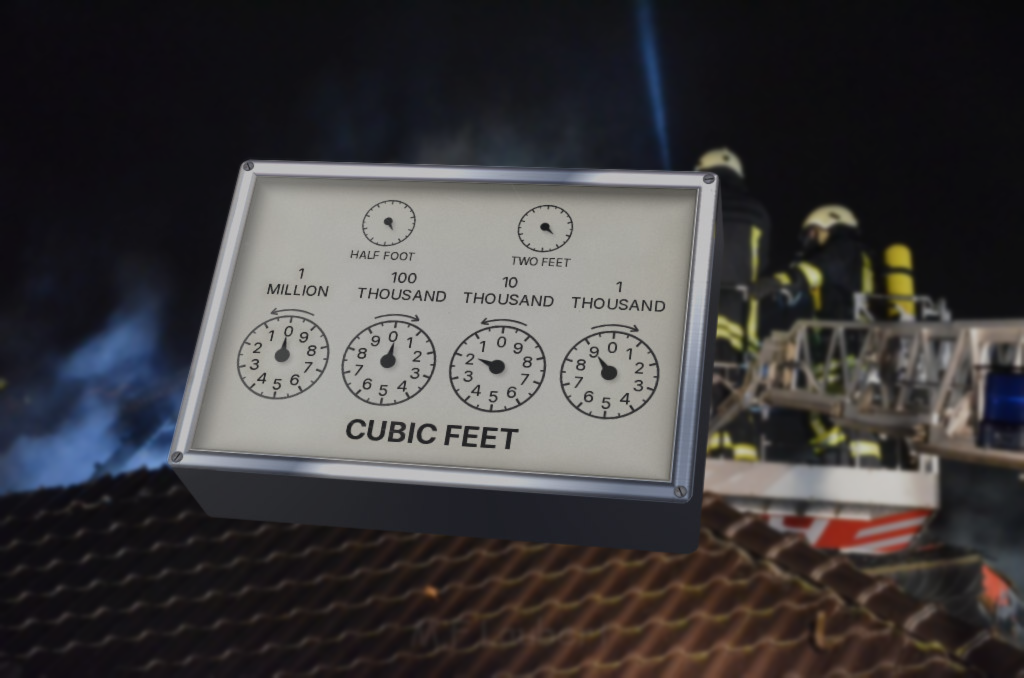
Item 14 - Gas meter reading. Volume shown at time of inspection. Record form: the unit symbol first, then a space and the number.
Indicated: ft³ 1900
